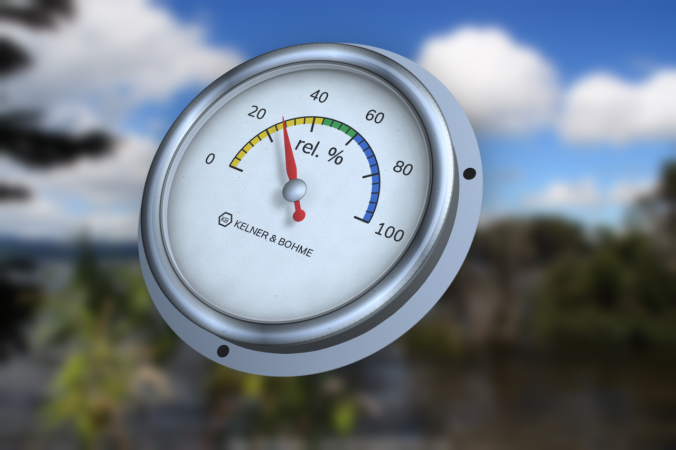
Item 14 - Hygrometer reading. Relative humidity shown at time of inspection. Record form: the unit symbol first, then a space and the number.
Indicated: % 28
